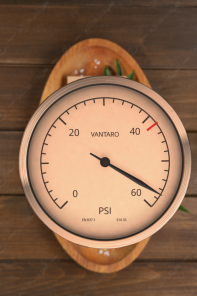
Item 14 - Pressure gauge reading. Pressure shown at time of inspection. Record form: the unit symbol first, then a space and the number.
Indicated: psi 57
